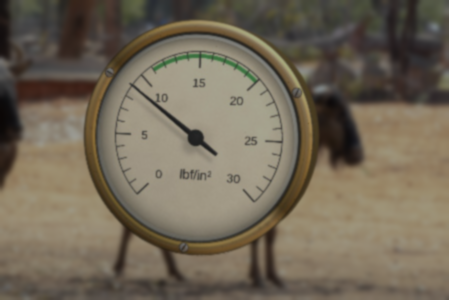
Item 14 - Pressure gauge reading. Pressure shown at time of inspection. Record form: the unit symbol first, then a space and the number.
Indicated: psi 9
